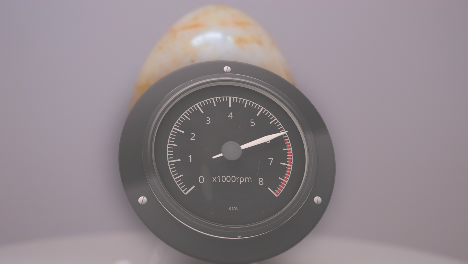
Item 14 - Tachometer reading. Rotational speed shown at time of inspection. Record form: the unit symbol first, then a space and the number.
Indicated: rpm 6000
